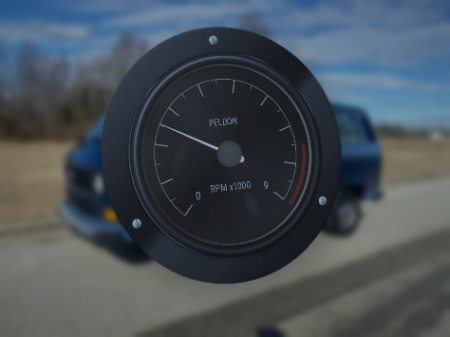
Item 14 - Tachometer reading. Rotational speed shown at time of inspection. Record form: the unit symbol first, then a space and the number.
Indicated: rpm 2500
